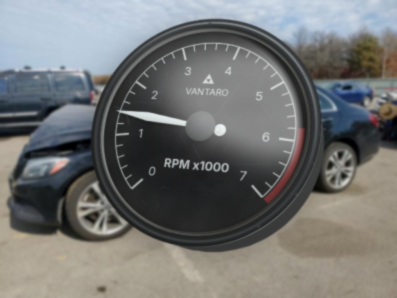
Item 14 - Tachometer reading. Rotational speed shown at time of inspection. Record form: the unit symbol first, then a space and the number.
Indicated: rpm 1400
